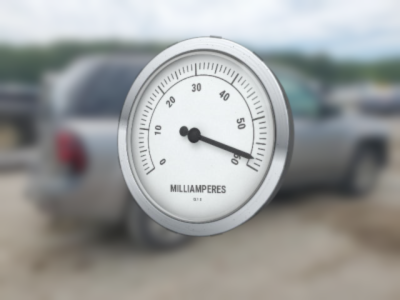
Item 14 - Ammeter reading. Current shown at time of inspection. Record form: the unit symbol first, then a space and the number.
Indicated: mA 58
